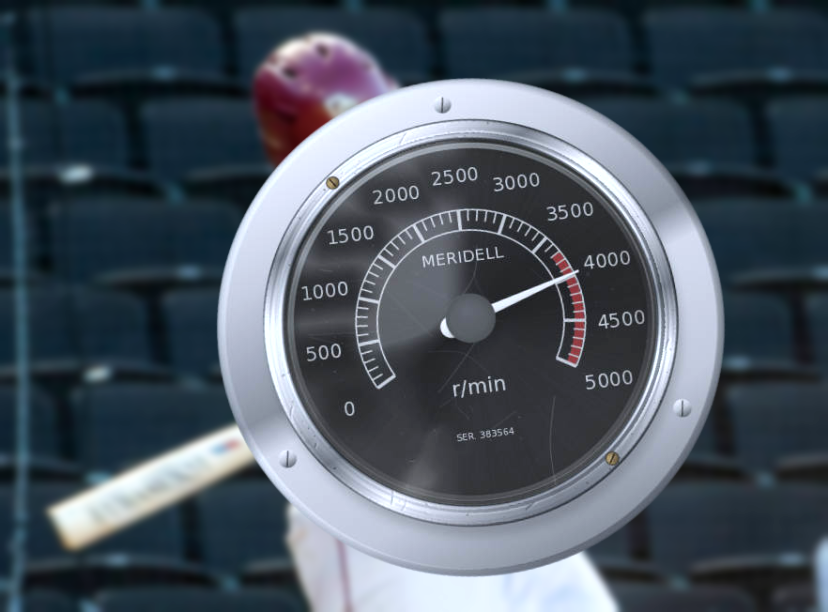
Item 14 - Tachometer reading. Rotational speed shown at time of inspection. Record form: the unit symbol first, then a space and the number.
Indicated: rpm 4000
